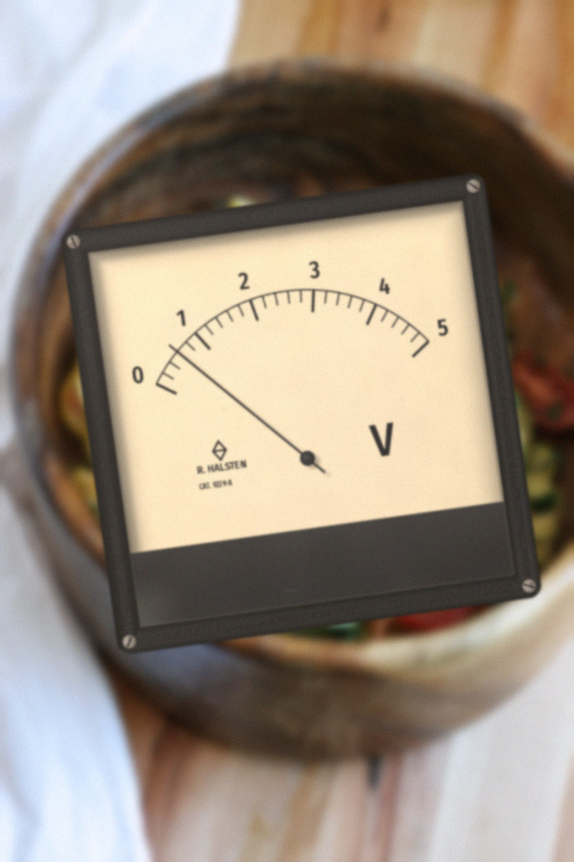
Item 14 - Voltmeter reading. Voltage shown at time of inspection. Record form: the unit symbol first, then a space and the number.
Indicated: V 0.6
